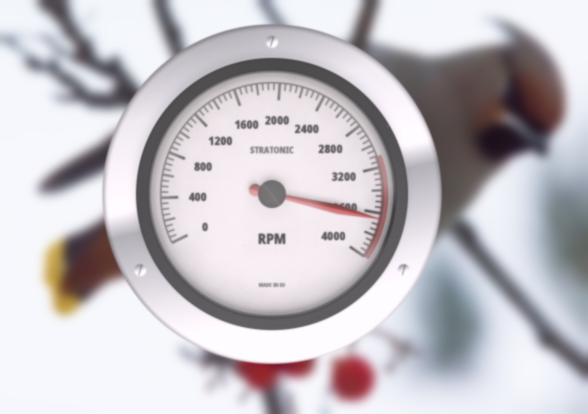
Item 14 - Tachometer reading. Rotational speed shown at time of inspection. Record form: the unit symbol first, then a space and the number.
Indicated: rpm 3650
